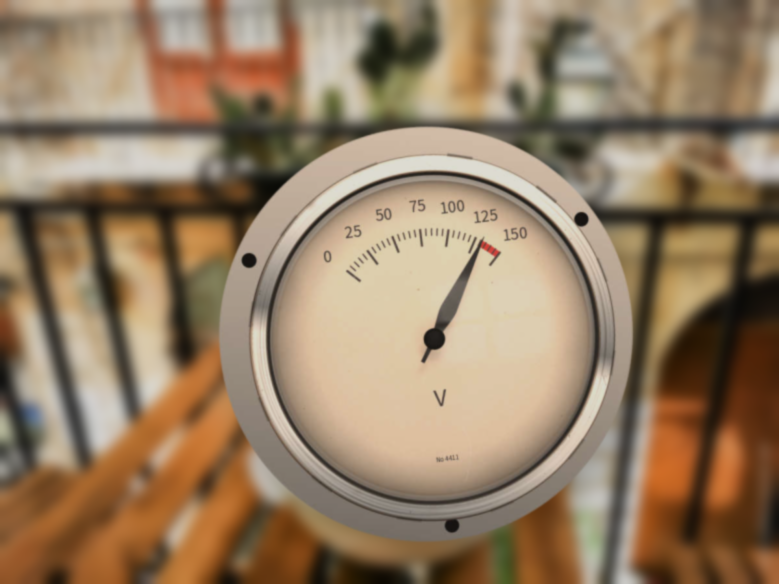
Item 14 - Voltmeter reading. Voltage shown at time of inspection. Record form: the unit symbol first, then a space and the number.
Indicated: V 130
